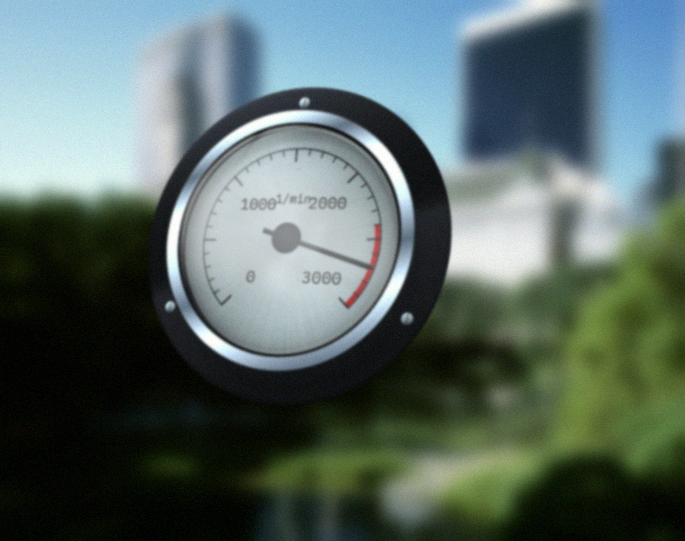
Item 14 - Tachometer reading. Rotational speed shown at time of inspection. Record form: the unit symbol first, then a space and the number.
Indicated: rpm 2700
